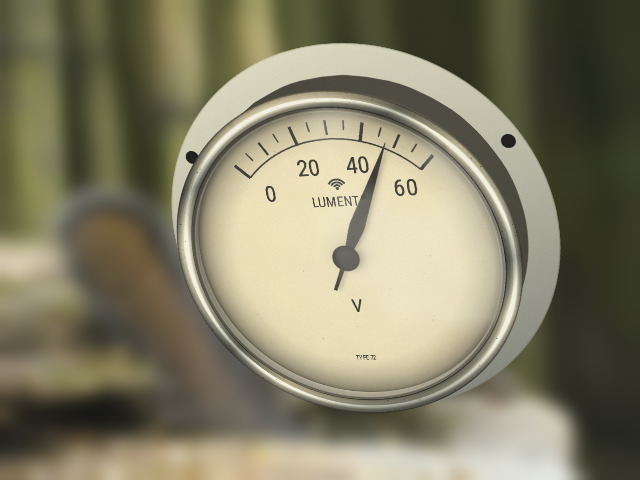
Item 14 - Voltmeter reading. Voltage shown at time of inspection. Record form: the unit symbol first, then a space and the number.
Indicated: V 47.5
